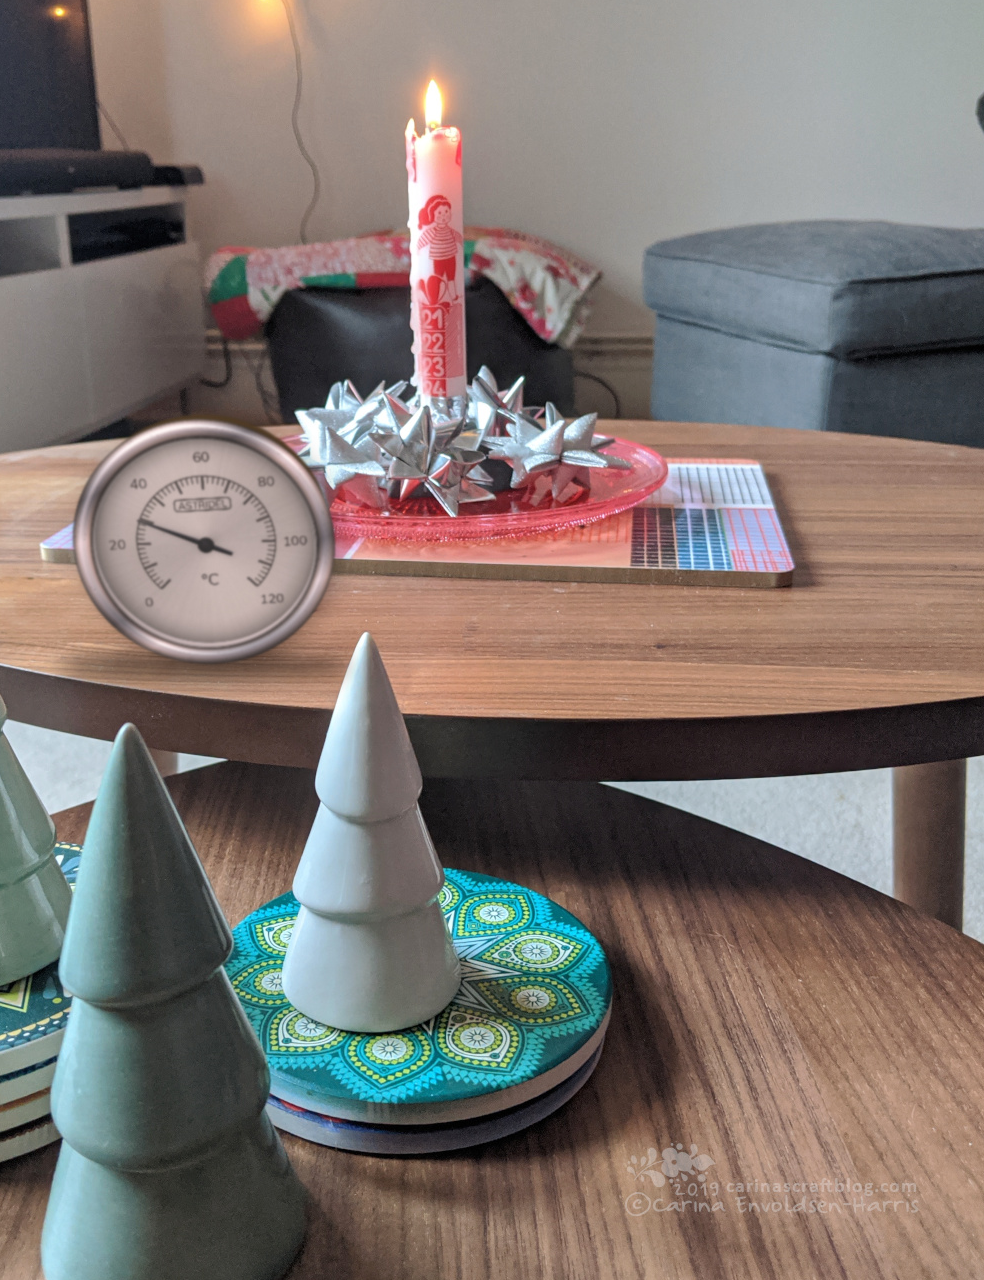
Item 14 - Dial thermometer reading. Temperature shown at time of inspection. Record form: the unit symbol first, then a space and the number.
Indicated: °C 30
